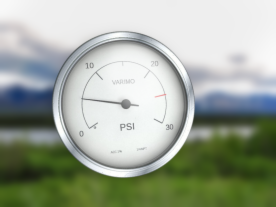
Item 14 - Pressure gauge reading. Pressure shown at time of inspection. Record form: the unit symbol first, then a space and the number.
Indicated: psi 5
